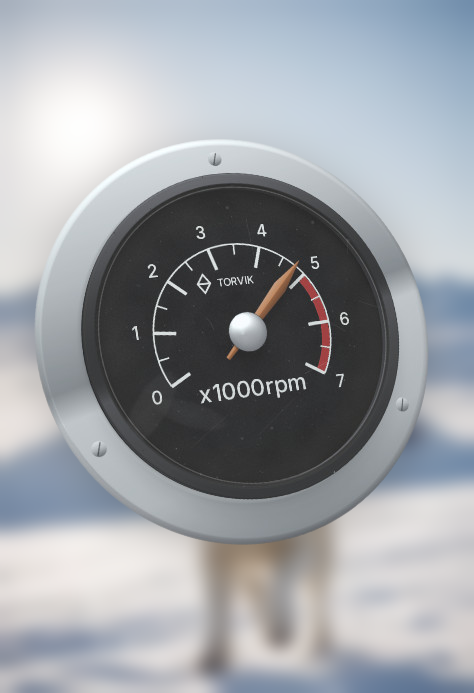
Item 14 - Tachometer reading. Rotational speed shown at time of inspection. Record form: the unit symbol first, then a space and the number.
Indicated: rpm 4750
